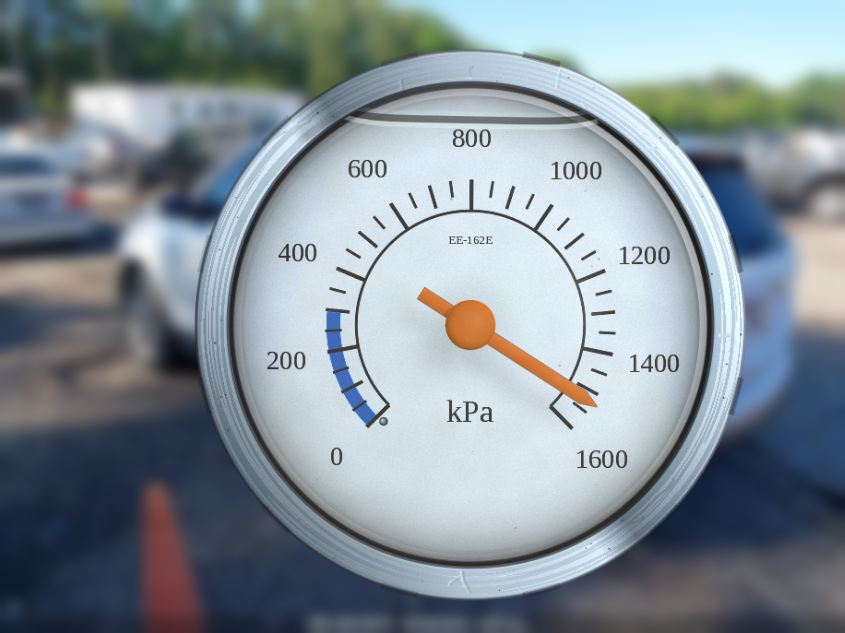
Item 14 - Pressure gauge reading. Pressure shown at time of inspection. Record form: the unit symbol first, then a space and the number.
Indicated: kPa 1525
